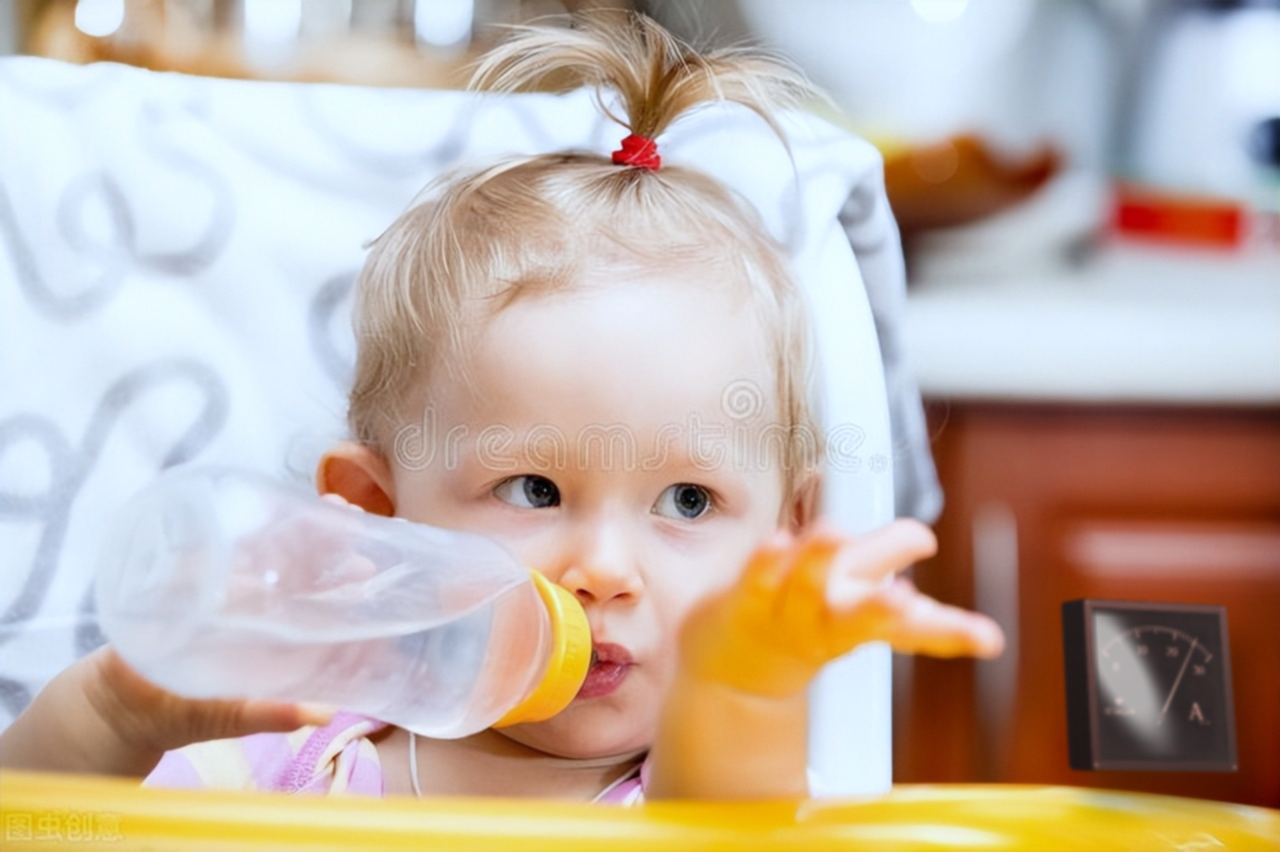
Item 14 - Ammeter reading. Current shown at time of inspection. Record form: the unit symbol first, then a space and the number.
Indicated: A 25
